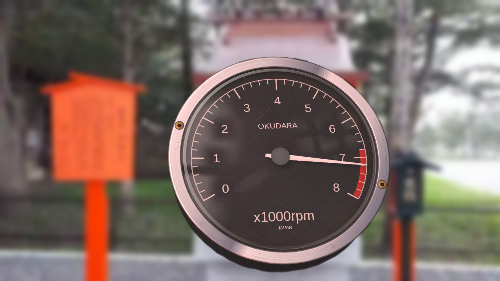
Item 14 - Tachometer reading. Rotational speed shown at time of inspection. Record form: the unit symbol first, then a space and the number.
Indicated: rpm 7200
